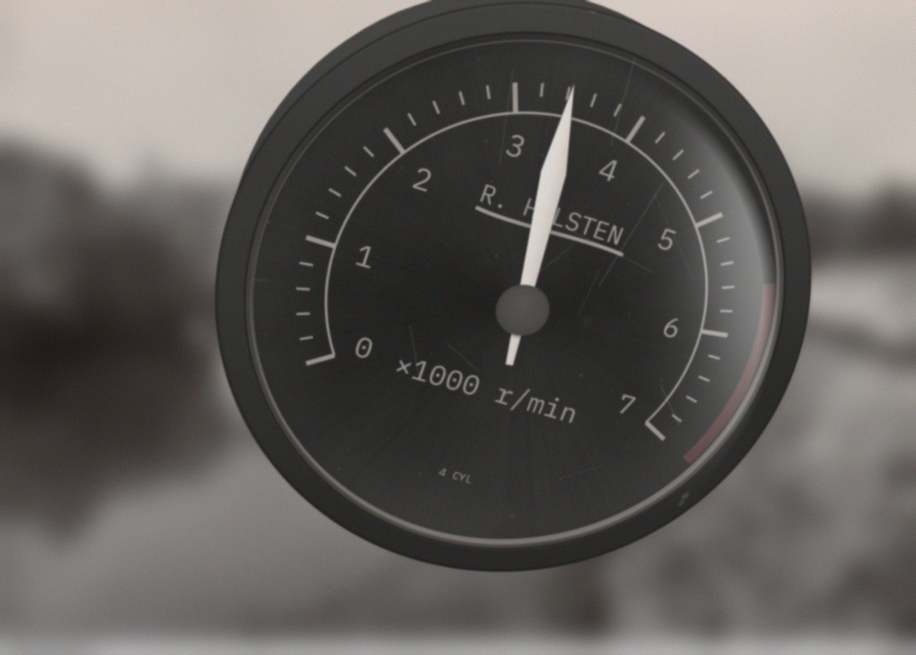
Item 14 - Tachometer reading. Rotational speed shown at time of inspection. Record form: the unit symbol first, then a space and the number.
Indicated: rpm 3400
